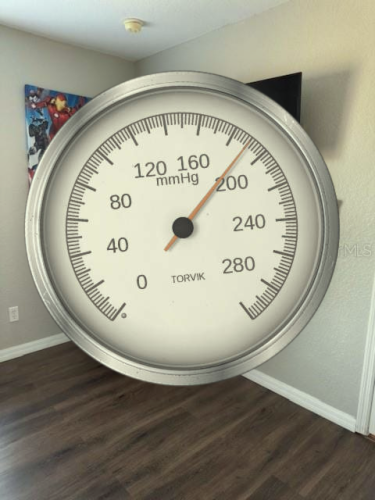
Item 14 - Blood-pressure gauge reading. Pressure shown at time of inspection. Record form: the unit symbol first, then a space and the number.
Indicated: mmHg 190
